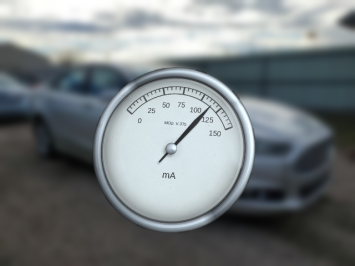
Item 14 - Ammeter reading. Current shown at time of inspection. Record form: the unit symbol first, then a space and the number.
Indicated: mA 115
